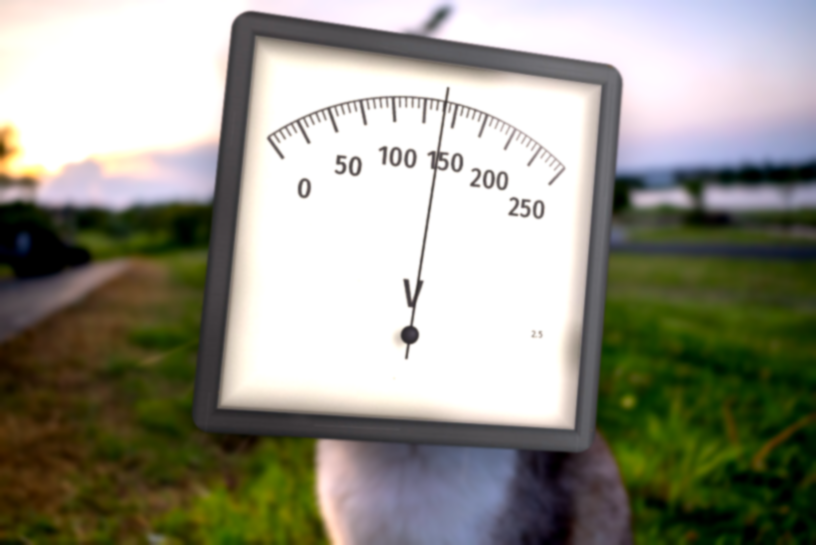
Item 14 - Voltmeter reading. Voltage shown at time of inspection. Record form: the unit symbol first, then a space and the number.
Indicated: V 140
